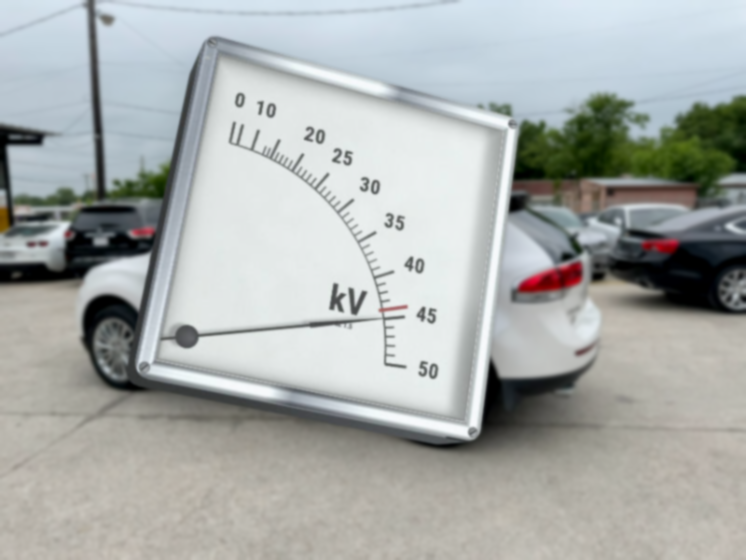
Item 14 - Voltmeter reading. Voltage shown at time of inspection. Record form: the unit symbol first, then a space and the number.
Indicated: kV 45
